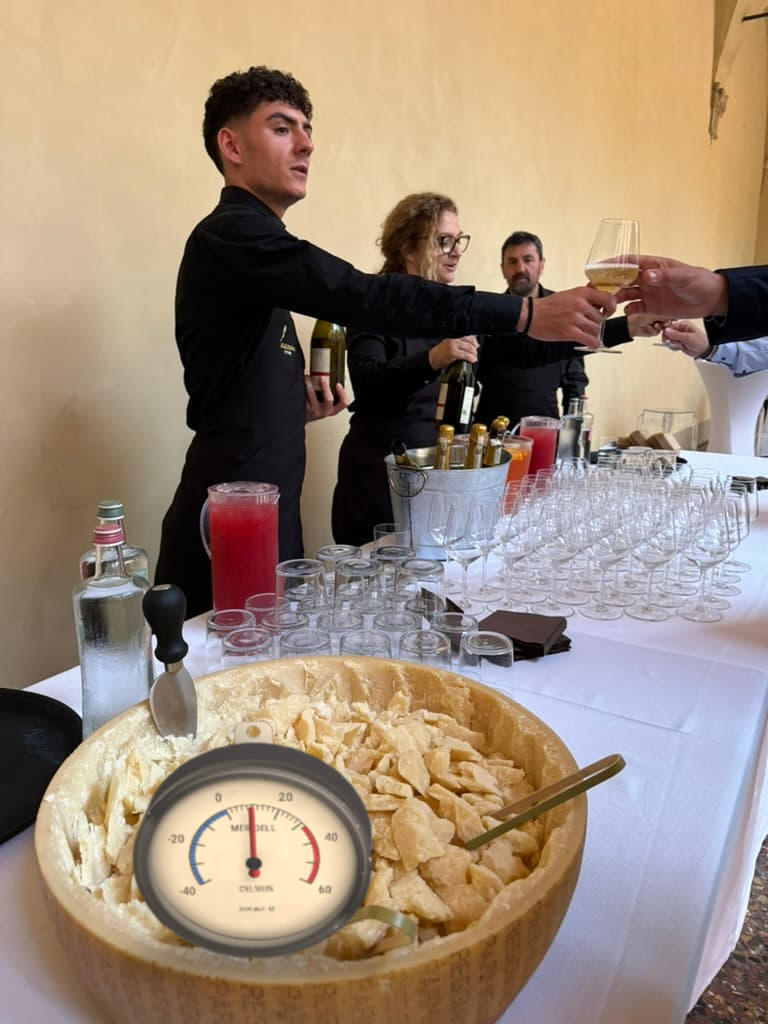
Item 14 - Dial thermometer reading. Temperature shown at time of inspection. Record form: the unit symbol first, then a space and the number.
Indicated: °C 10
